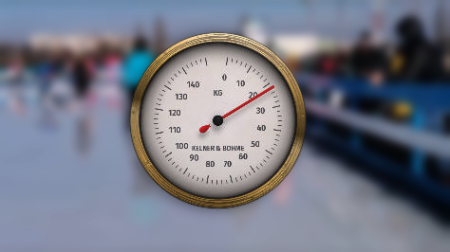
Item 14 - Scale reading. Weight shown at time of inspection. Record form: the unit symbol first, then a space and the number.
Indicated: kg 22
